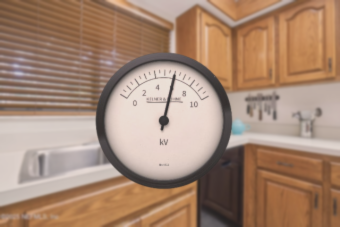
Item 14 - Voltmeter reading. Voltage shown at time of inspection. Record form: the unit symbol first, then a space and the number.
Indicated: kV 6
